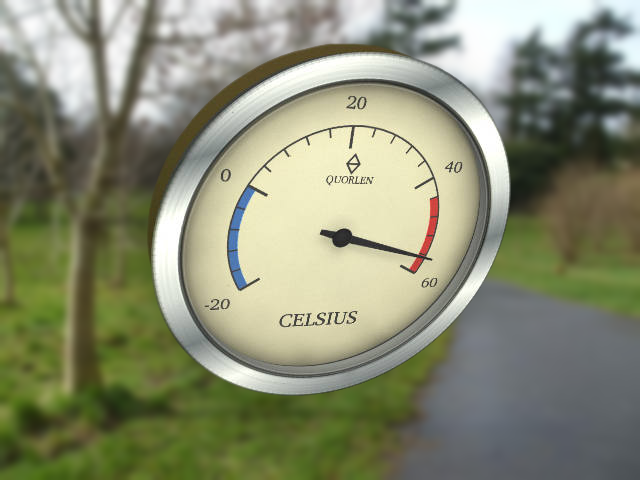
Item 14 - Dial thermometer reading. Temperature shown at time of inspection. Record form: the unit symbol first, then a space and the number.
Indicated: °C 56
